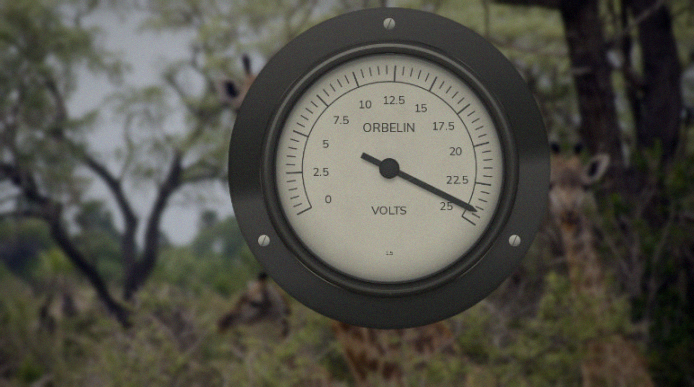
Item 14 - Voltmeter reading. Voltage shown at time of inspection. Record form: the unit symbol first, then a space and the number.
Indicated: V 24.25
